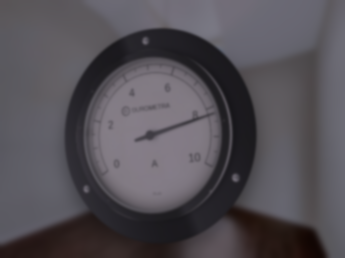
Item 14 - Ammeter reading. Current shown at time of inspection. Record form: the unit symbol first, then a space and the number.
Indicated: A 8.25
